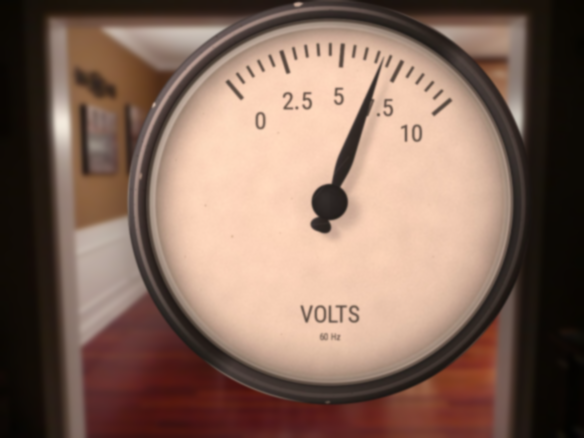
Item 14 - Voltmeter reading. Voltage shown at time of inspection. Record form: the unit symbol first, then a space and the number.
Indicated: V 6.75
